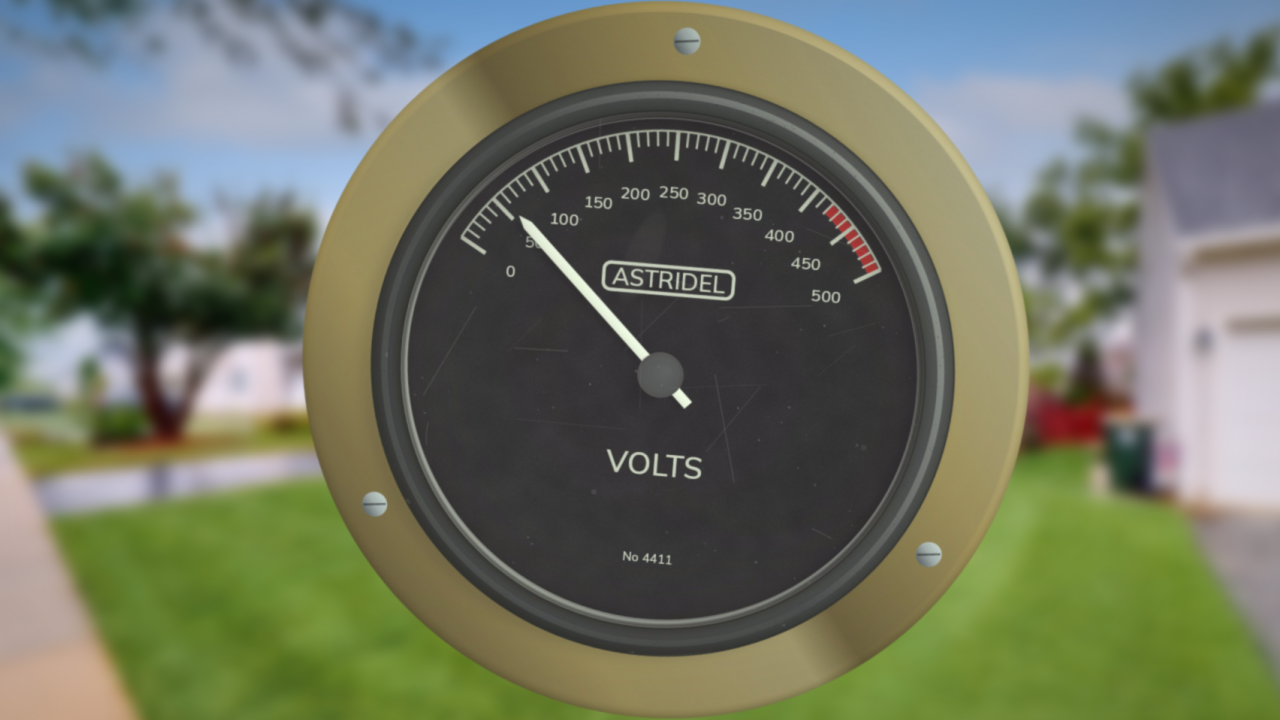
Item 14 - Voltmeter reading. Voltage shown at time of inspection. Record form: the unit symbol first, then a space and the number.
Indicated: V 60
